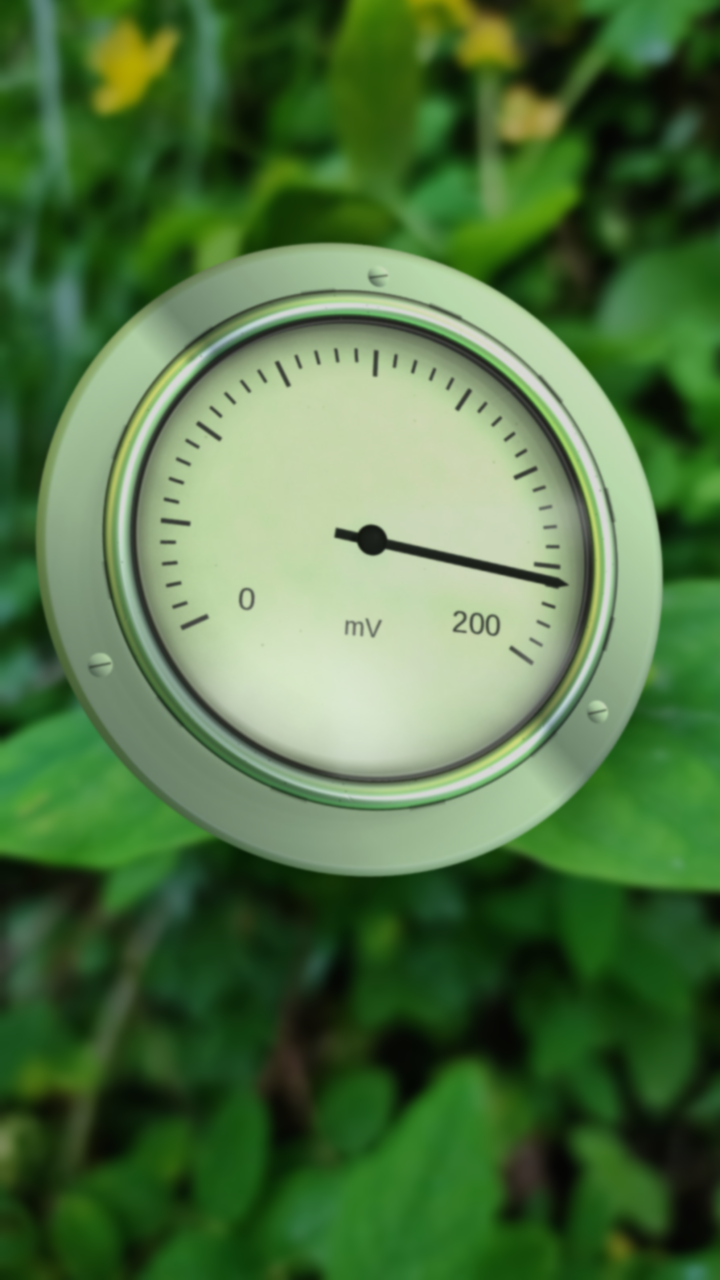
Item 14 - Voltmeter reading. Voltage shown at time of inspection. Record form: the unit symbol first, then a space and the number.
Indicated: mV 180
